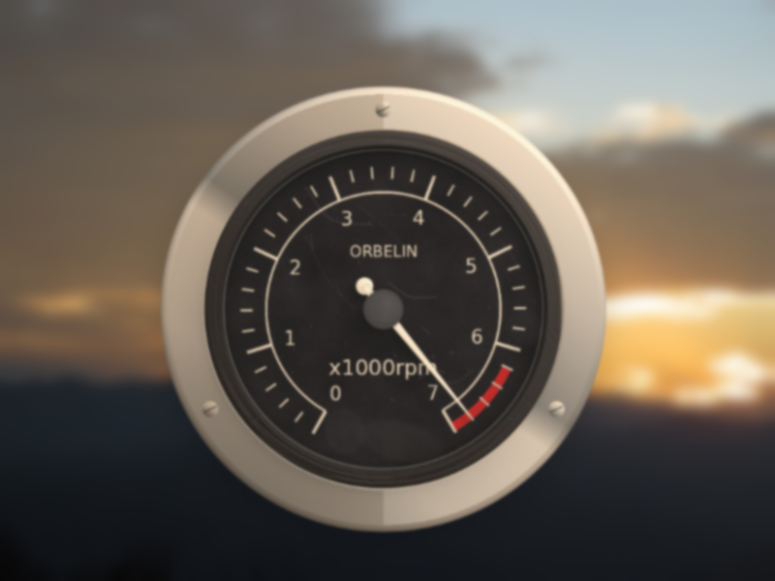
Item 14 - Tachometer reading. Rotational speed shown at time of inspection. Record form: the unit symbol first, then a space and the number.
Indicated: rpm 6800
